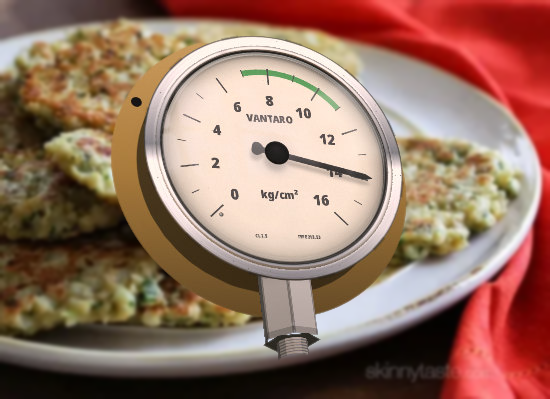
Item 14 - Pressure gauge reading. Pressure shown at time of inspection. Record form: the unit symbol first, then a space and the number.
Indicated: kg/cm² 14
